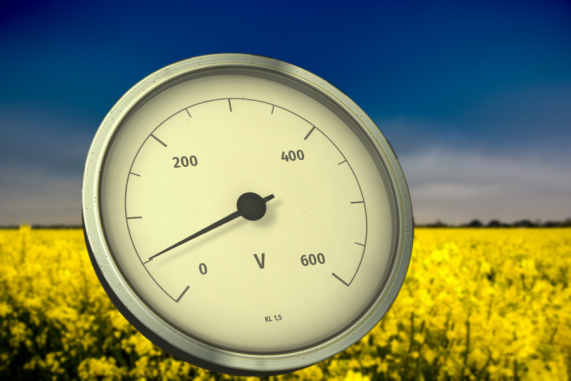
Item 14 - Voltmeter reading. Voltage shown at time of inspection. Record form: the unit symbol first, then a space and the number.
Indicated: V 50
